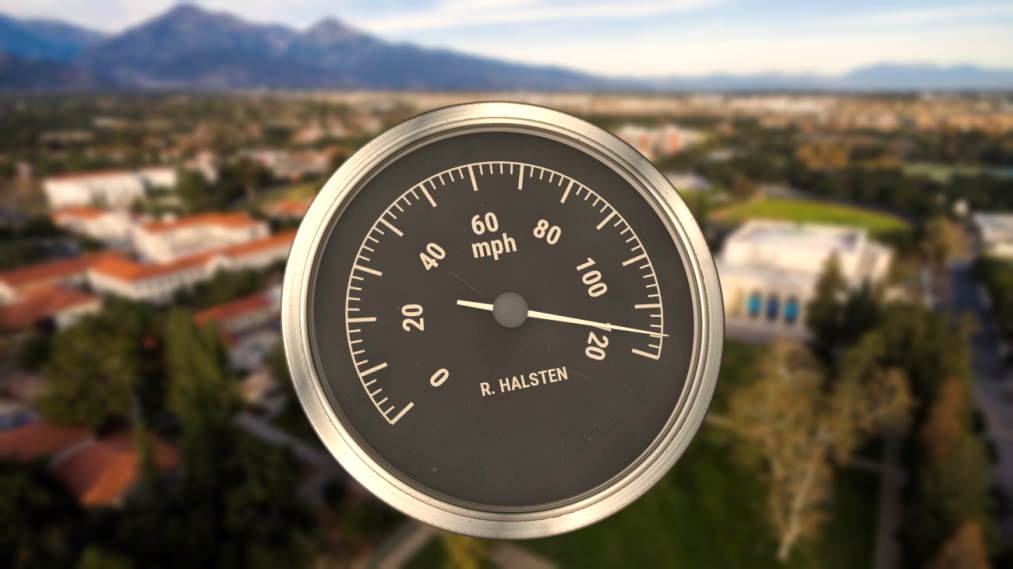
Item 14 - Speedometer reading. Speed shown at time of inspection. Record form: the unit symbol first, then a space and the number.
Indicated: mph 116
